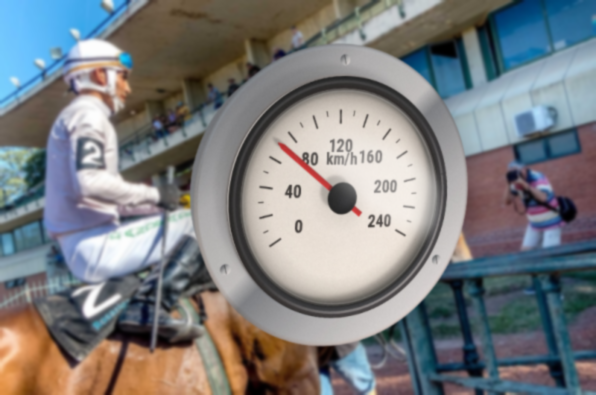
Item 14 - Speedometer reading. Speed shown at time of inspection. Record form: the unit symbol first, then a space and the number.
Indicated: km/h 70
